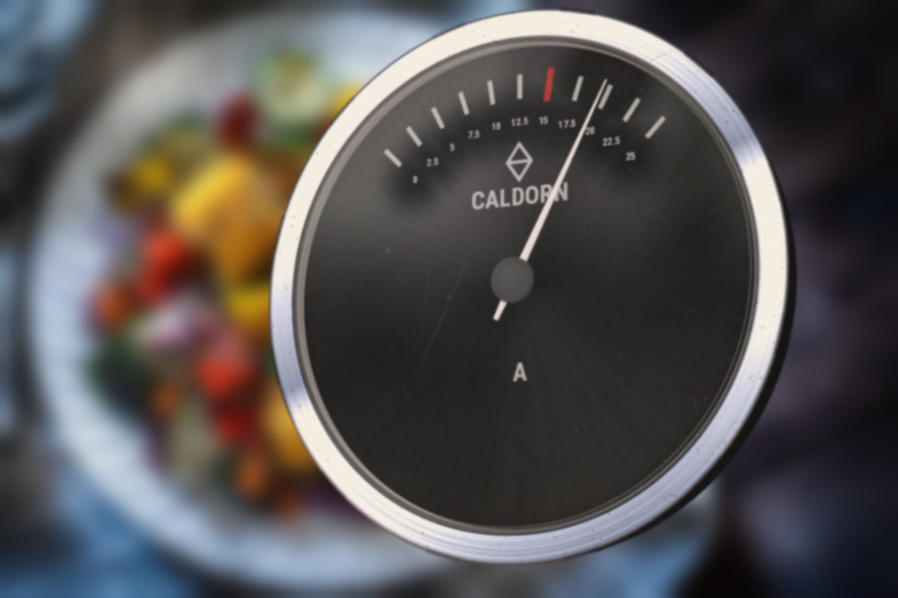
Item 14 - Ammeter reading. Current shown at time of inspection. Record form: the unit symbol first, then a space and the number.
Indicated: A 20
